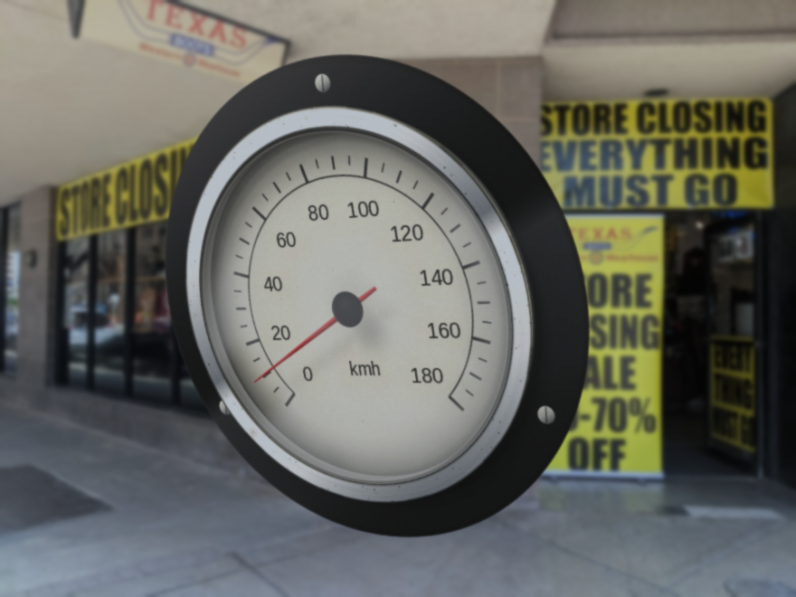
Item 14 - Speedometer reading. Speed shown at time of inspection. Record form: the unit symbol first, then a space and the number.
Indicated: km/h 10
